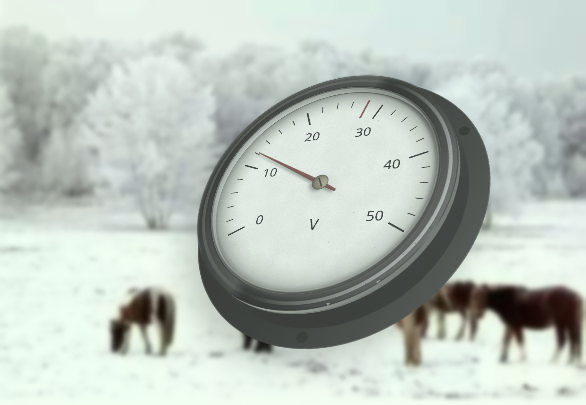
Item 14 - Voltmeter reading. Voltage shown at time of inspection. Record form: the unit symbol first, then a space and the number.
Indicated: V 12
